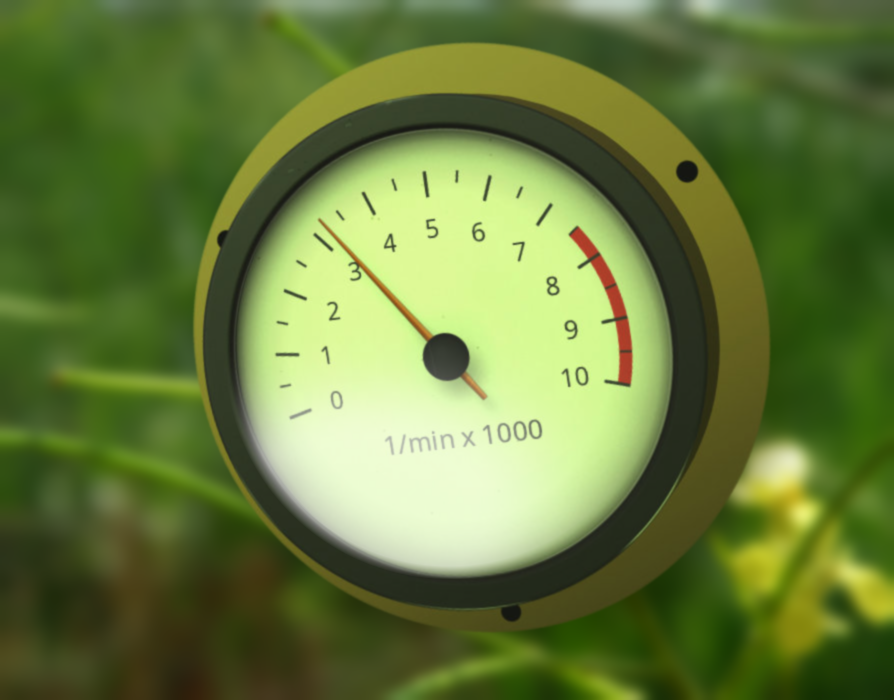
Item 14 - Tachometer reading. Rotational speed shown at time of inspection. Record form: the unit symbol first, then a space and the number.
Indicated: rpm 3250
